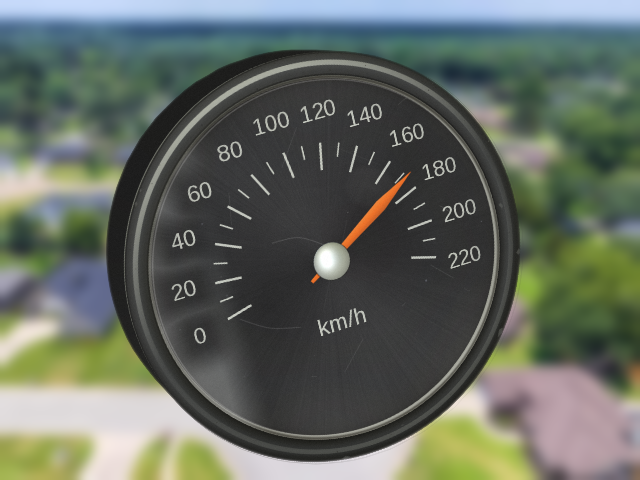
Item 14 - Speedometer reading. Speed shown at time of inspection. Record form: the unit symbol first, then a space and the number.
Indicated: km/h 170
